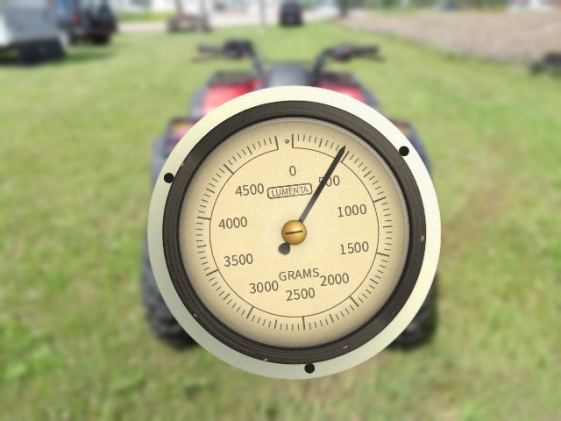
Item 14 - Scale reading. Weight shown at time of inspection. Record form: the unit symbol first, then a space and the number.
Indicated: g 450
